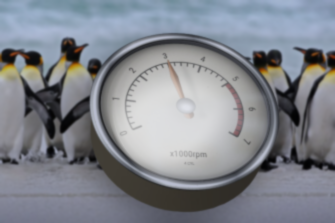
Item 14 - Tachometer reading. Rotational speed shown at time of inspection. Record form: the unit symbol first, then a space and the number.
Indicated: rpm 3000
